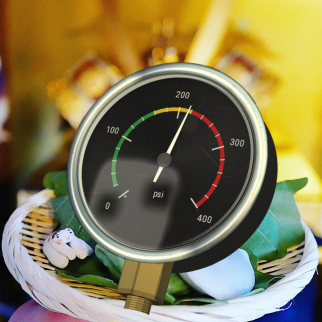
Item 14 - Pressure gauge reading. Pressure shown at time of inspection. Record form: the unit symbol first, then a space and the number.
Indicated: psi 220
